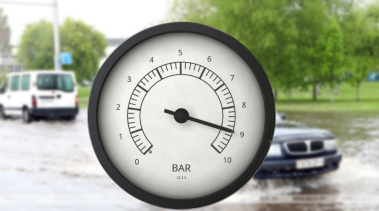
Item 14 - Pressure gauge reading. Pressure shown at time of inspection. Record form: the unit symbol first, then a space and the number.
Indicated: bar 9
